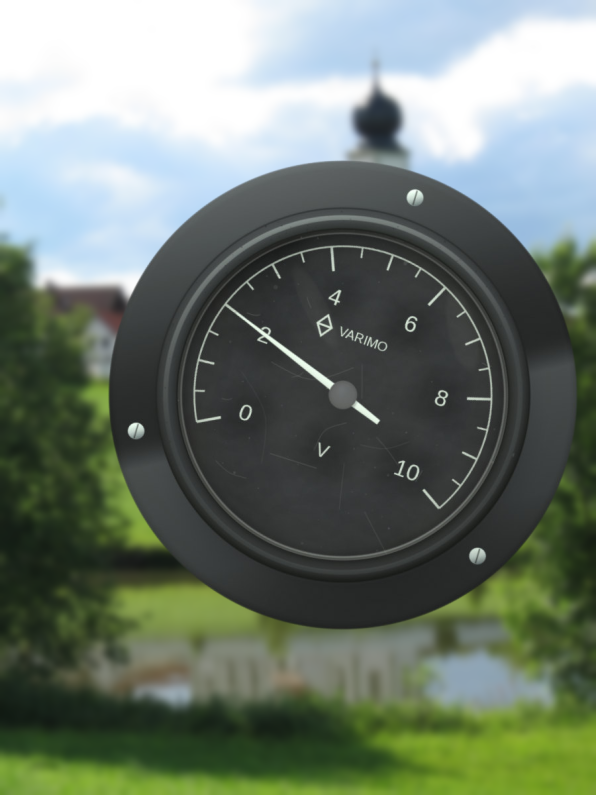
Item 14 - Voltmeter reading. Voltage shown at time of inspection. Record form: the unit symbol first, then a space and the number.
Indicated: V 2
